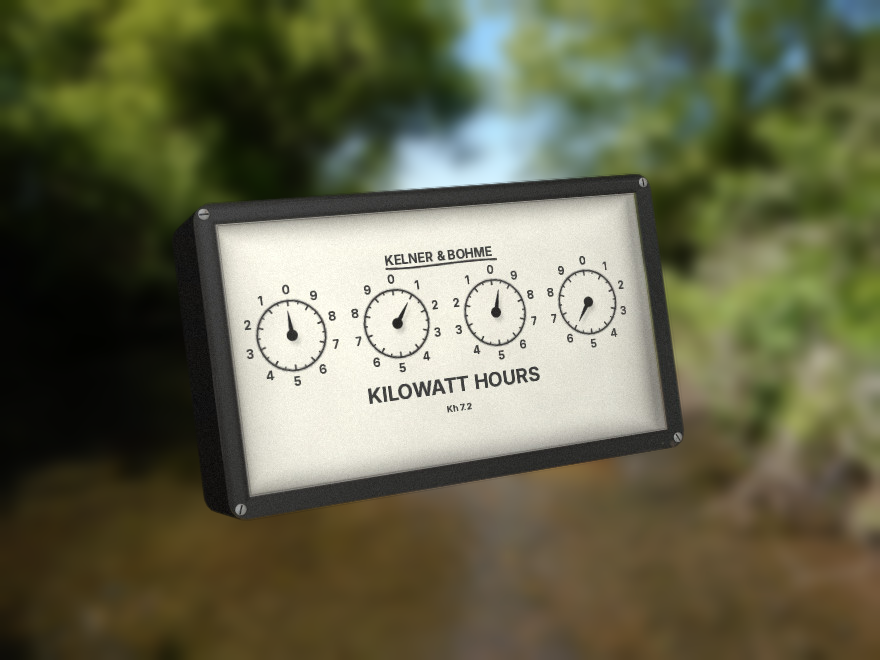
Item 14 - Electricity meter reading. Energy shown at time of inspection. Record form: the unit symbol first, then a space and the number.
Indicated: kWh 96
